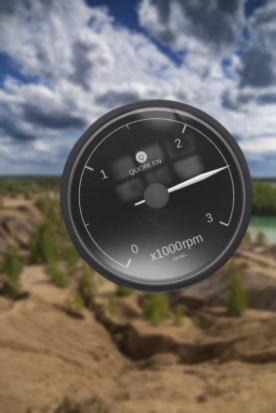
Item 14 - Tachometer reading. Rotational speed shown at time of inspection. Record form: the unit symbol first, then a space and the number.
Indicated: rpm 2500
